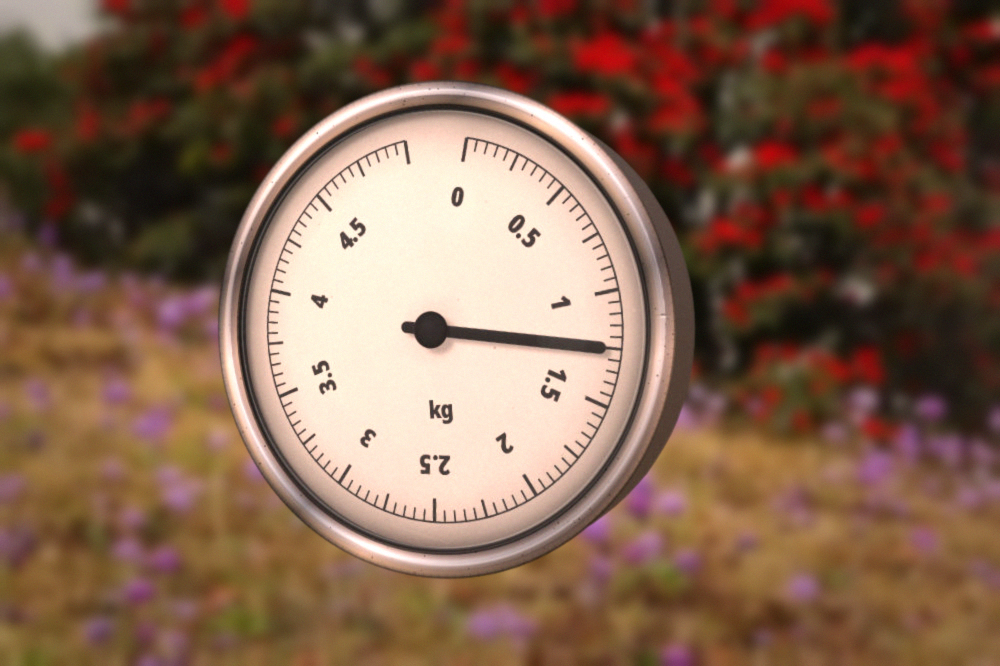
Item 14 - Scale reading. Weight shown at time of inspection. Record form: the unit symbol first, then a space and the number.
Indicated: kg 1.25
